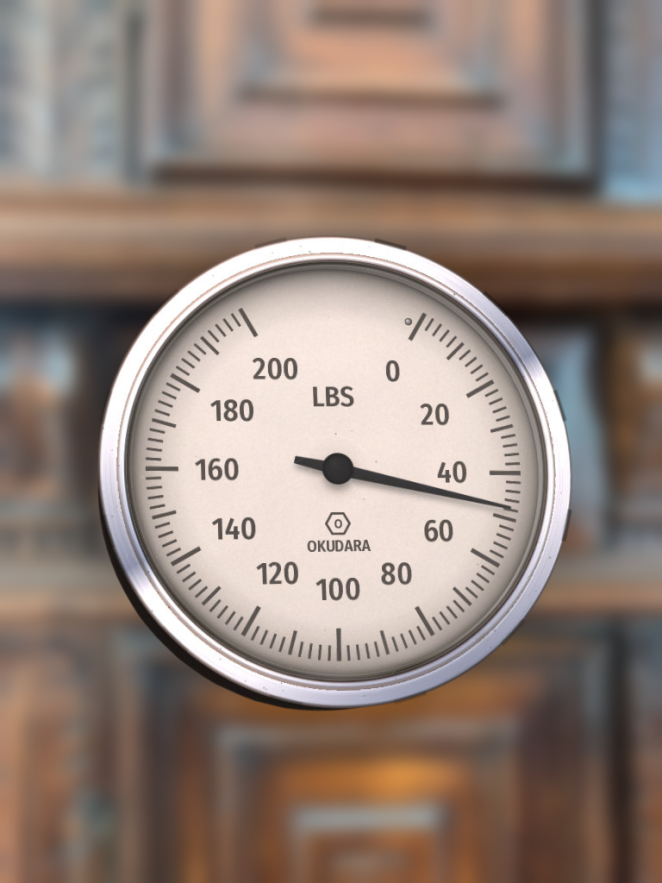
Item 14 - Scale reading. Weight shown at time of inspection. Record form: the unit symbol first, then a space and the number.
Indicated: lb 48
